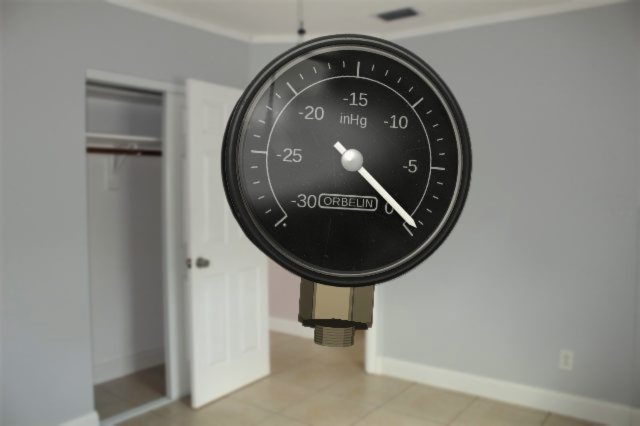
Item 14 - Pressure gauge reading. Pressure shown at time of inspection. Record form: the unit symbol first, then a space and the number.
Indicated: inHg -0.5
